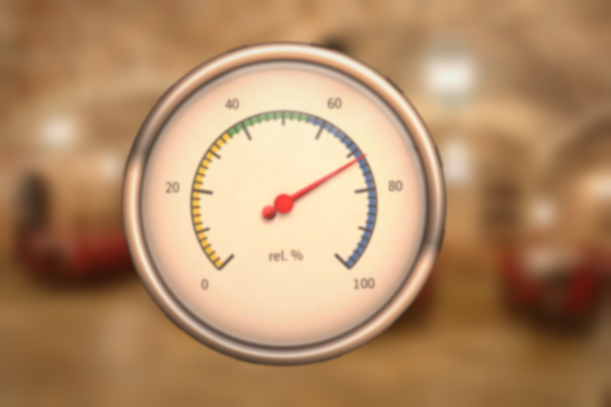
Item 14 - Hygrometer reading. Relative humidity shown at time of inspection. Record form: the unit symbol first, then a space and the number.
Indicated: % 72
